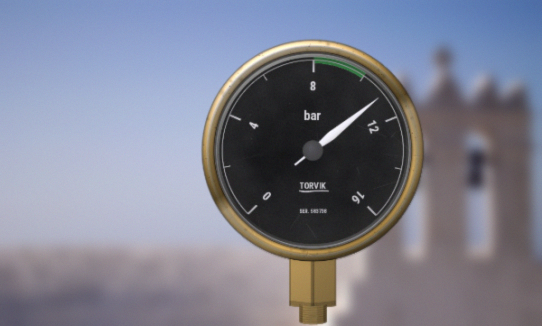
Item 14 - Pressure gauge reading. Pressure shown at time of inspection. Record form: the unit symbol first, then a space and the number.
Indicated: bar 11
